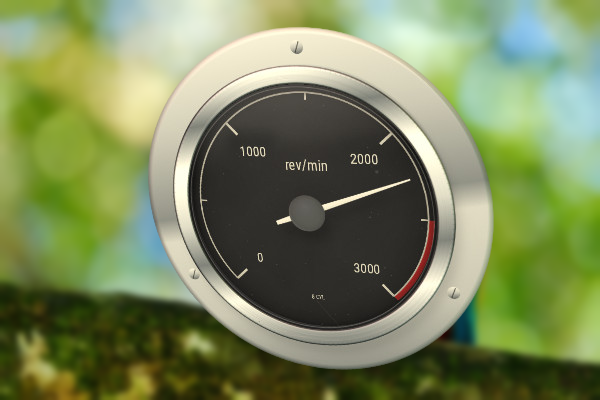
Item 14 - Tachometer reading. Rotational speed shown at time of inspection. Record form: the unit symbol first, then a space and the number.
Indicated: rpm 2250
